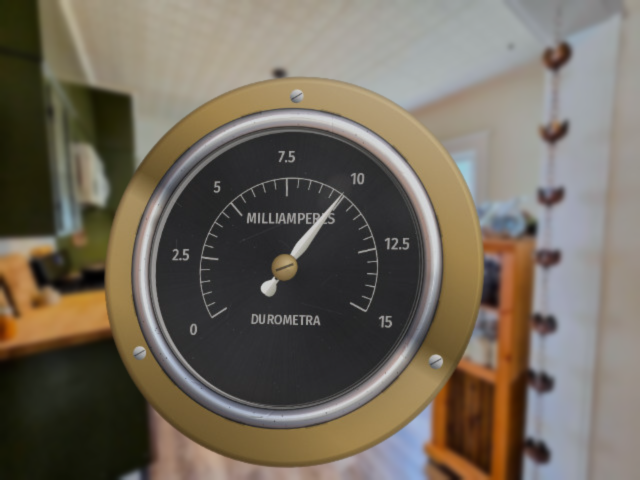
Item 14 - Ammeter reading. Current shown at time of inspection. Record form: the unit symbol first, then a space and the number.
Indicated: mA 10
